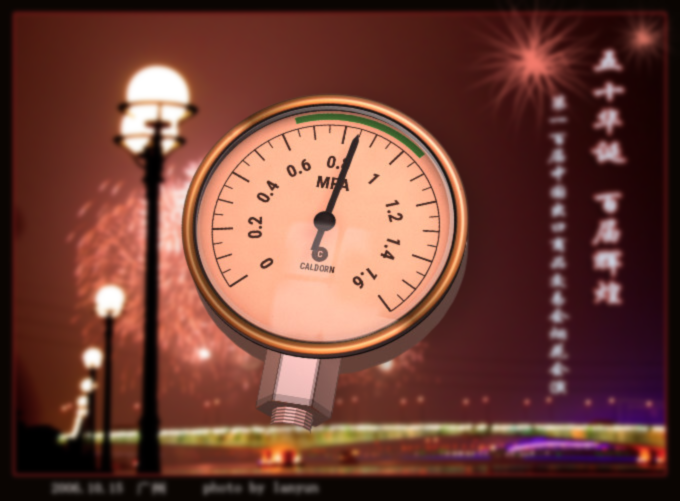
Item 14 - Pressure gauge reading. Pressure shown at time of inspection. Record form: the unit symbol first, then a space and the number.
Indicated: MPa 0.85
